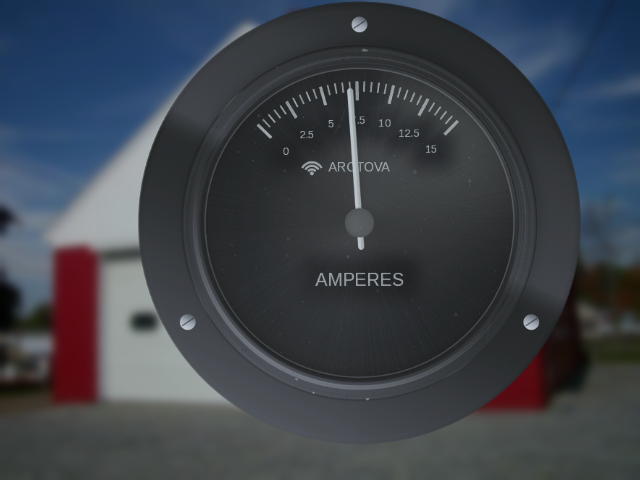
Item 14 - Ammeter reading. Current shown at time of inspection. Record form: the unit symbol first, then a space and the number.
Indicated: A 7
